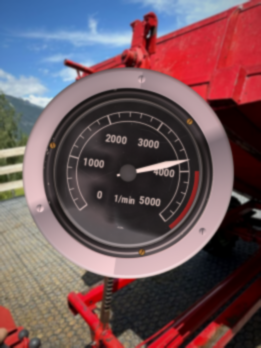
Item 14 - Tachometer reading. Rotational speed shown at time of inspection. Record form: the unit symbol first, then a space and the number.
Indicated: rpm 3800
